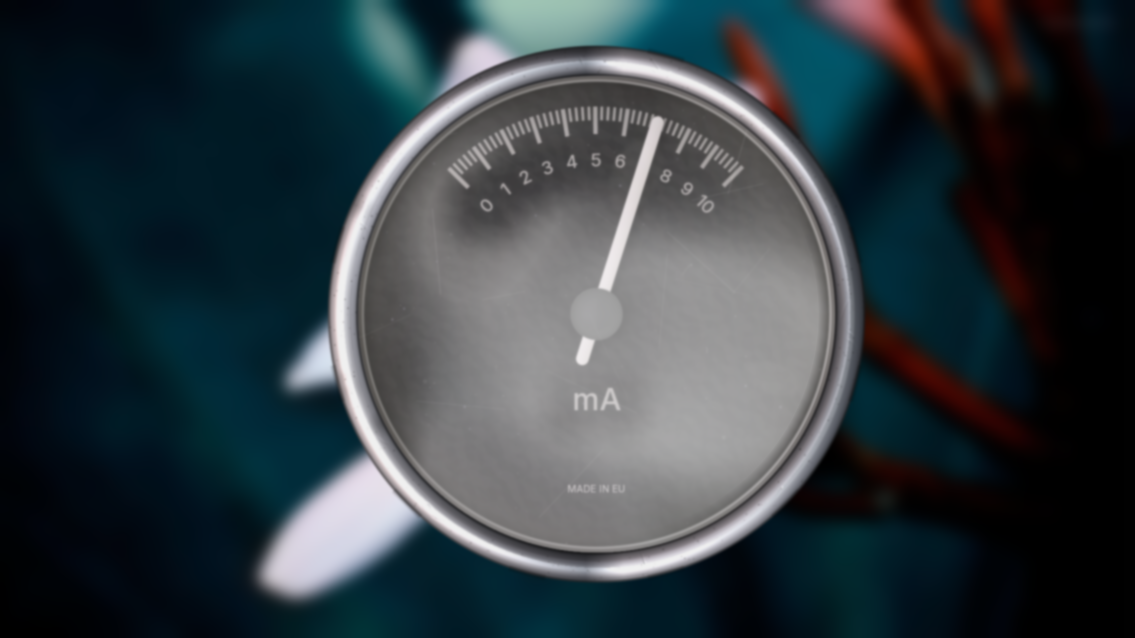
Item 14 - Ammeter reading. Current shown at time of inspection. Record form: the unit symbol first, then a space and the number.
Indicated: mA 7
